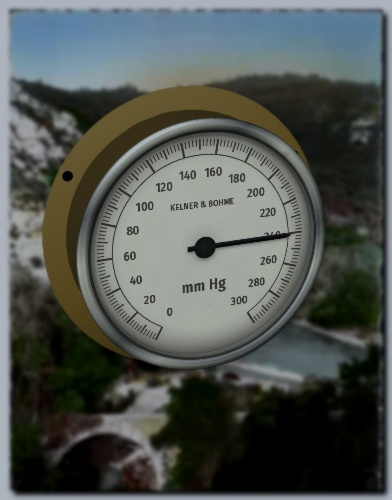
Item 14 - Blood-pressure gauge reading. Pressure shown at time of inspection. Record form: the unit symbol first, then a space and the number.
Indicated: mmHg 240
